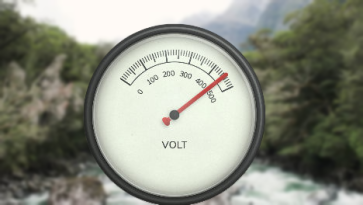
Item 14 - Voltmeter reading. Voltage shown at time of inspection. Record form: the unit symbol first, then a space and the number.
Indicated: V 450
